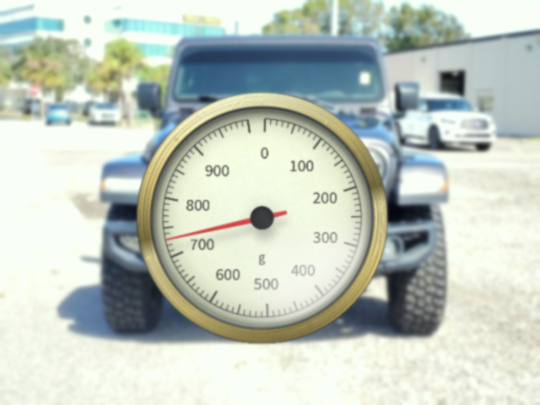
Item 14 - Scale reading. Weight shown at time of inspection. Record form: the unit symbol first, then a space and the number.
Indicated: g 730
